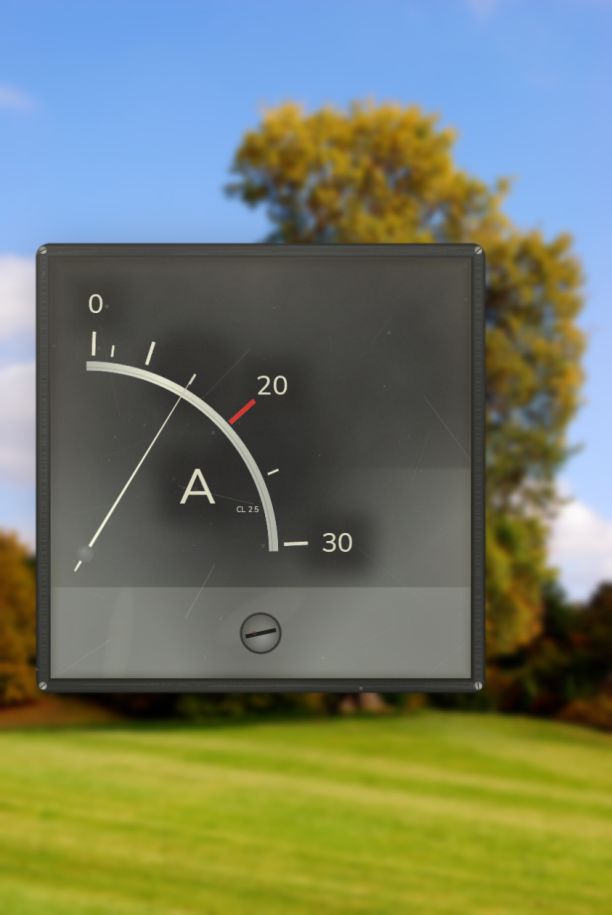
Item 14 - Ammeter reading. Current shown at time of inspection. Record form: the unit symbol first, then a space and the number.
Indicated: A 15
